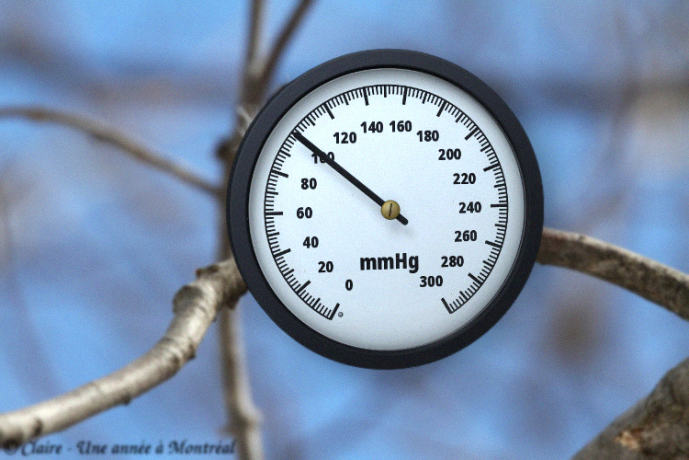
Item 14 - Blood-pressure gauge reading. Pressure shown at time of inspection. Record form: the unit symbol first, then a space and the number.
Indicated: mmHg 100
